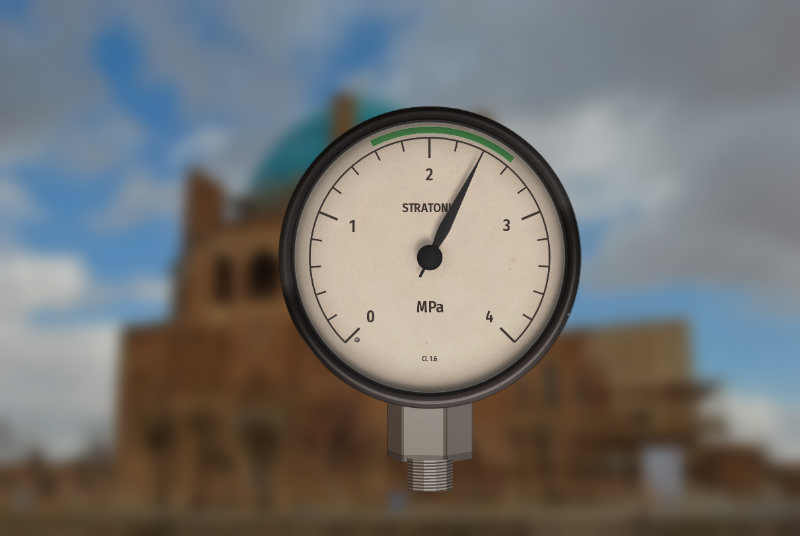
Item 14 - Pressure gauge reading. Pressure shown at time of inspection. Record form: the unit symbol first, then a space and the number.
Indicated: MPa 2.4
